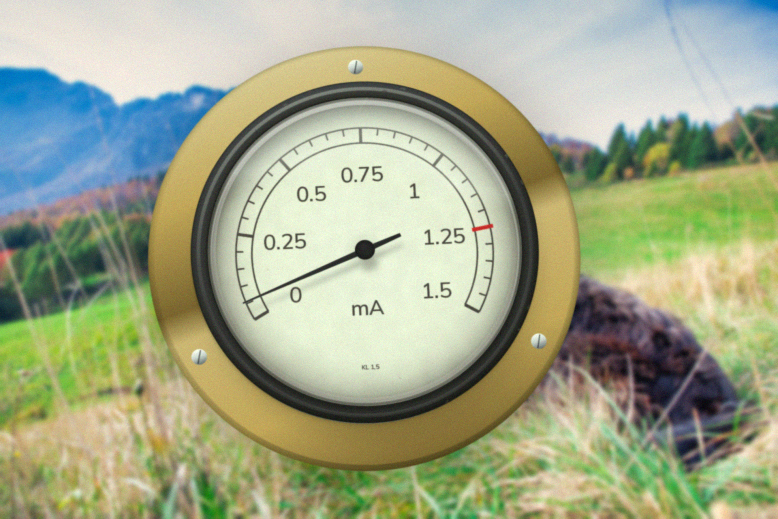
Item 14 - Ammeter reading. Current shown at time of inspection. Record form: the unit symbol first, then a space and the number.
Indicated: mA 0.05
